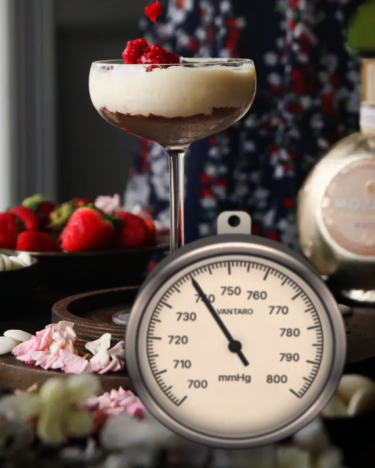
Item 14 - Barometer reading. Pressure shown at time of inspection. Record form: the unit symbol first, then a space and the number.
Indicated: mmHg 740
